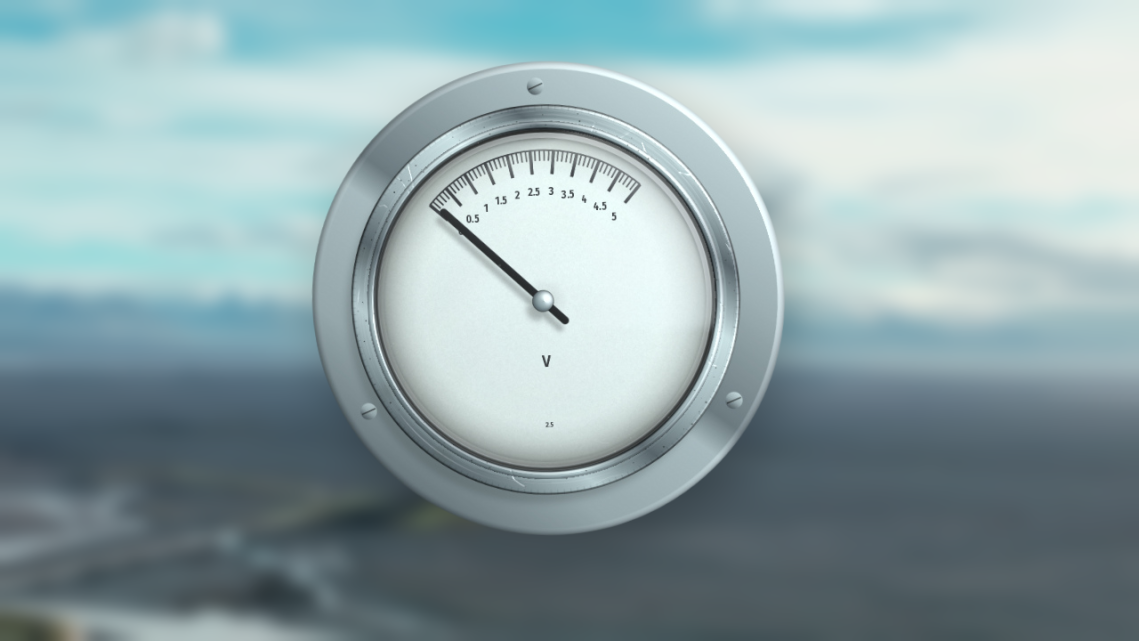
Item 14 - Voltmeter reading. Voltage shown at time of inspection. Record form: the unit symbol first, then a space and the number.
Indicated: V 0.1
